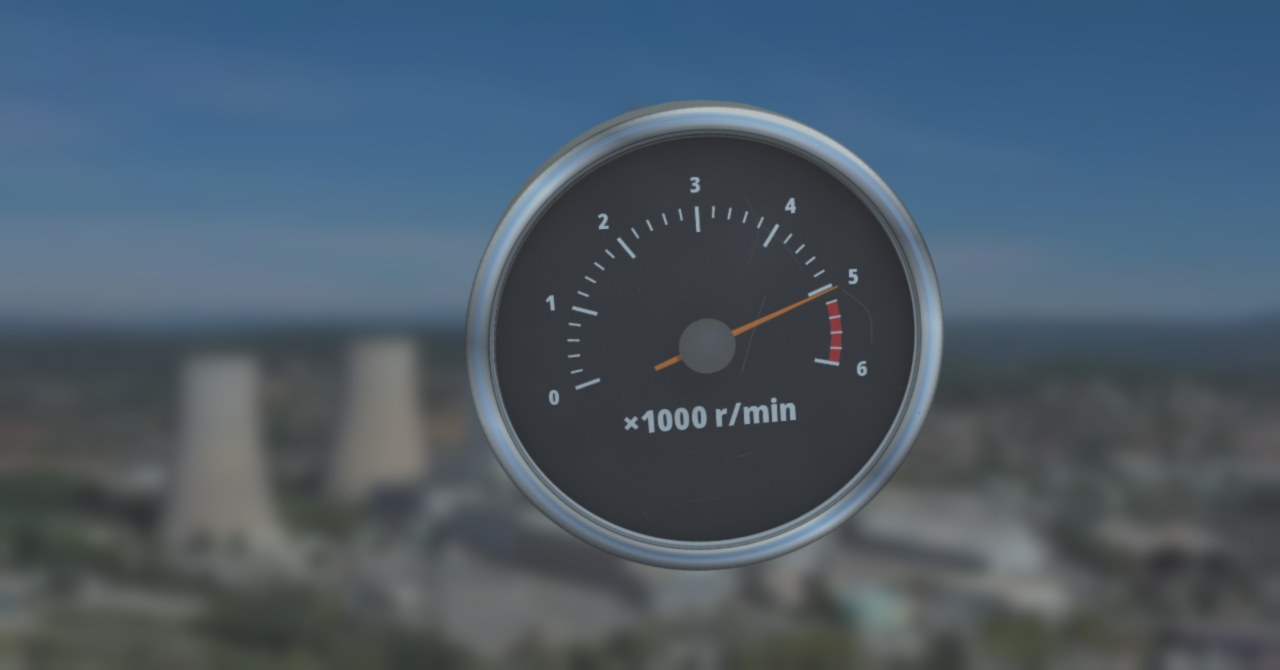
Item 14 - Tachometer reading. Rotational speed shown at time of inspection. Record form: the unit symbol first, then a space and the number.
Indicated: rpm 5000
